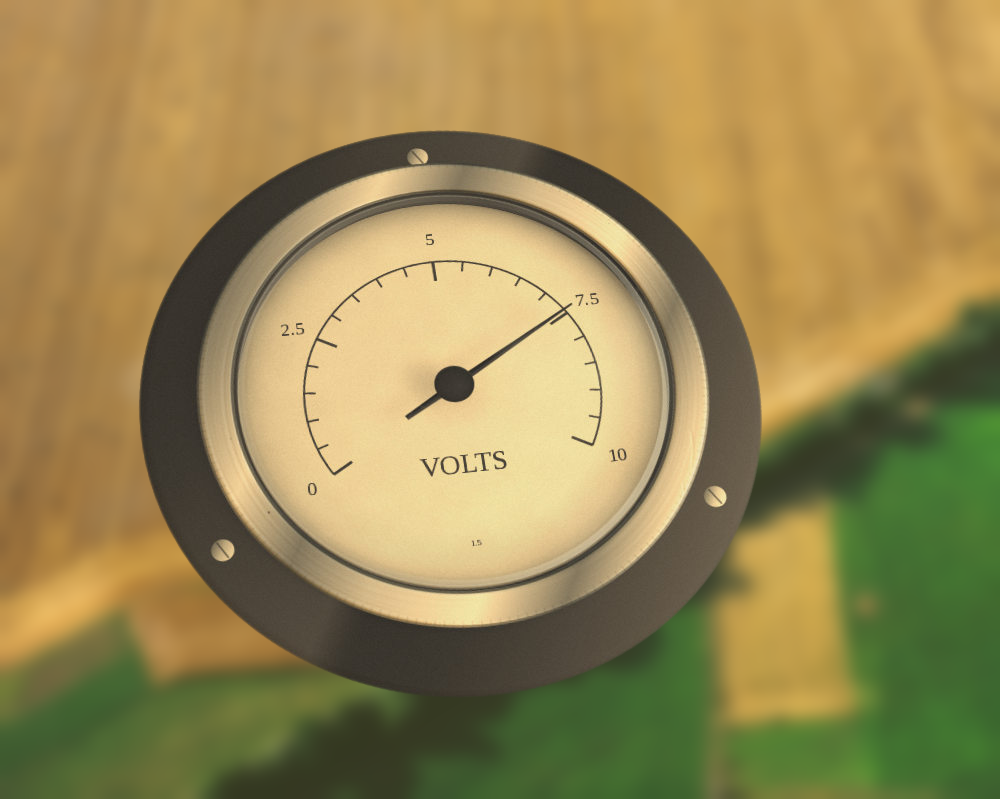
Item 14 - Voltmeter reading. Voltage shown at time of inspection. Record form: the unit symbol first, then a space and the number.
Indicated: V 7.5
